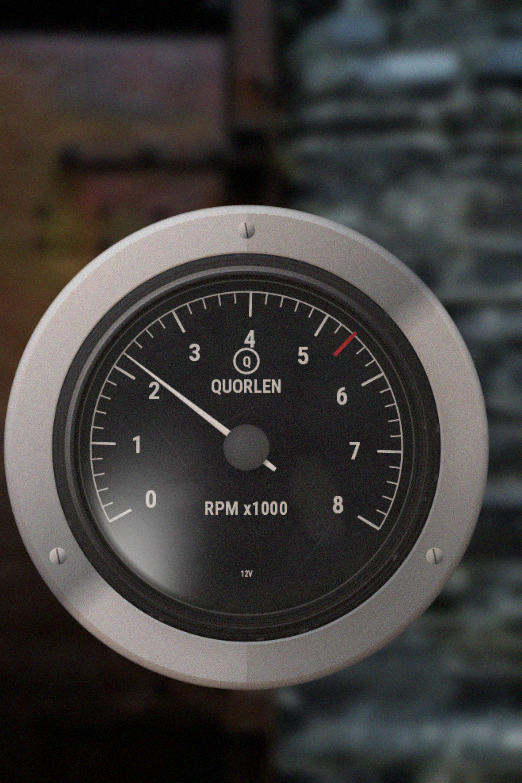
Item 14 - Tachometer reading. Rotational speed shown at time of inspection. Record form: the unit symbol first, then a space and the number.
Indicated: rpm 2200
